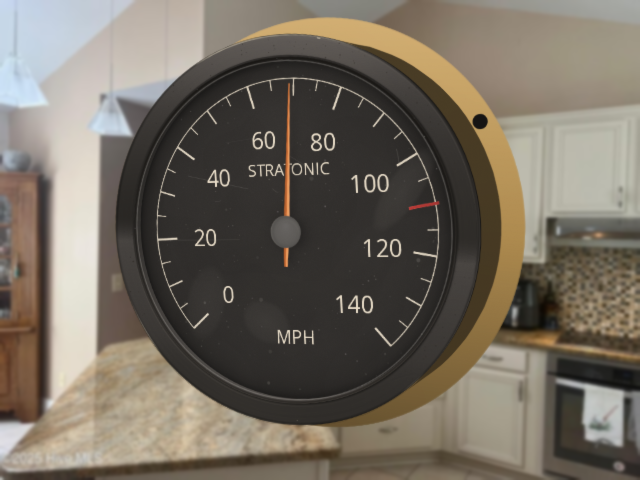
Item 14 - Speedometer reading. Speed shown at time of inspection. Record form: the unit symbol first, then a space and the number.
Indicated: mph 70
